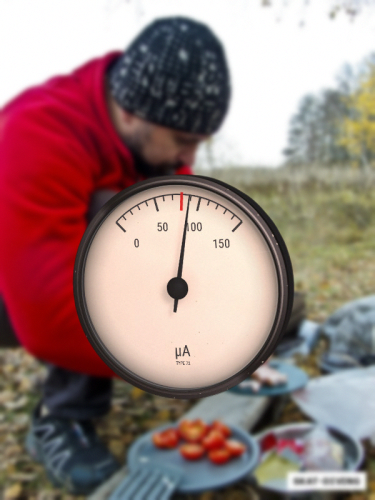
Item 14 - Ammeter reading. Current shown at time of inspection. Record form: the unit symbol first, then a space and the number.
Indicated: µA 90
